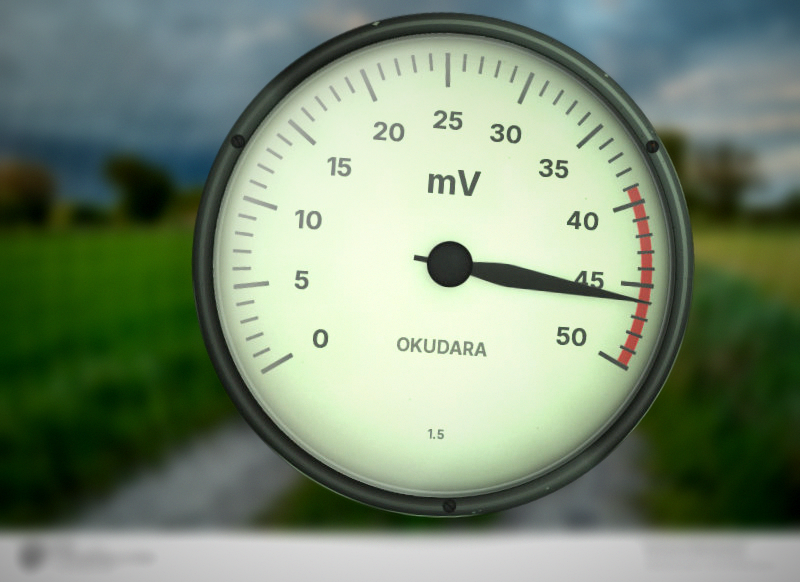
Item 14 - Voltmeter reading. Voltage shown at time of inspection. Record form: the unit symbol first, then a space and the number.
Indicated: mV 46
